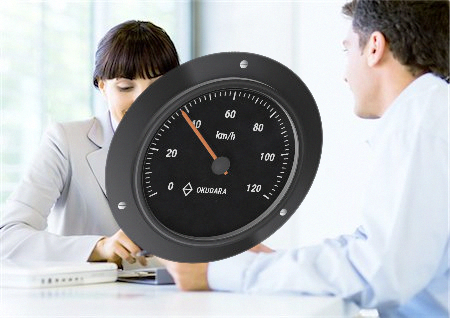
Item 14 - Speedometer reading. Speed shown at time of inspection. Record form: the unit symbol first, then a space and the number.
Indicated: km/h 38
